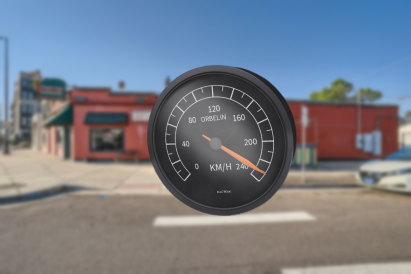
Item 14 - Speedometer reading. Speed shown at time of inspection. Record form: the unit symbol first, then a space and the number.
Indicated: km/h 230
